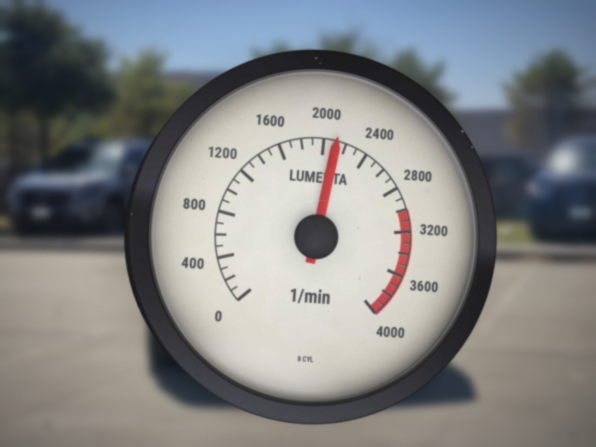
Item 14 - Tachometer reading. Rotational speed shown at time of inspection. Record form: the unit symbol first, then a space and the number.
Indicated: rpm 2100
